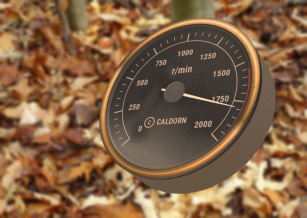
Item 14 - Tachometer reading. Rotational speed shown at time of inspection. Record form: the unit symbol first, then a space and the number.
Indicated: rpm 1800
